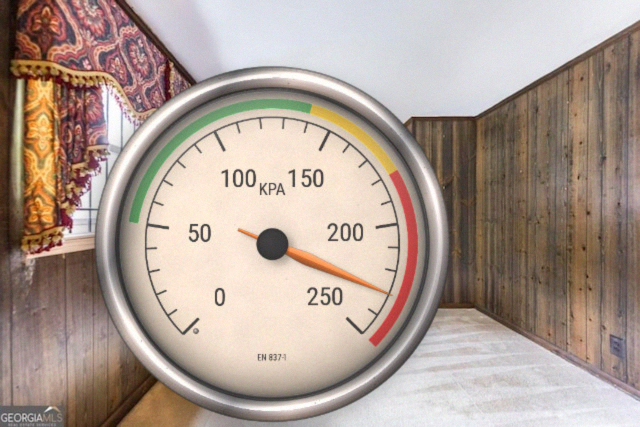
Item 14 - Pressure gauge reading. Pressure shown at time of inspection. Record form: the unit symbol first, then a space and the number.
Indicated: kPa 230
